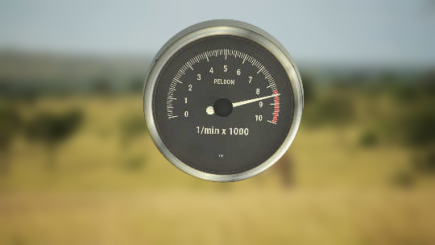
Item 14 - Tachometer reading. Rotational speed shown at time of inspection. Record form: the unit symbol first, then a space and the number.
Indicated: rpm 8500
